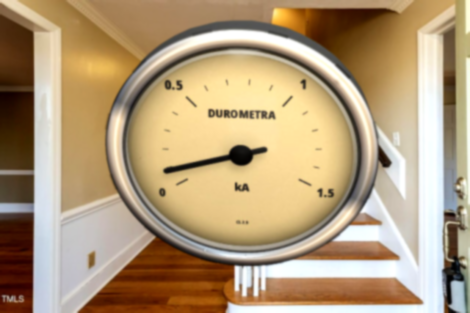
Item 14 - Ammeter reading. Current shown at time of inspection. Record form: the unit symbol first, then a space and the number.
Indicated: kA 0.1
